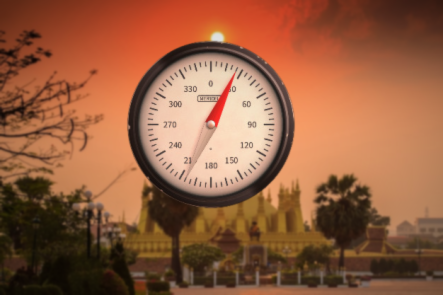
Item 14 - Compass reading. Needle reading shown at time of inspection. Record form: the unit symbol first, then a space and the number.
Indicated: ° 25
